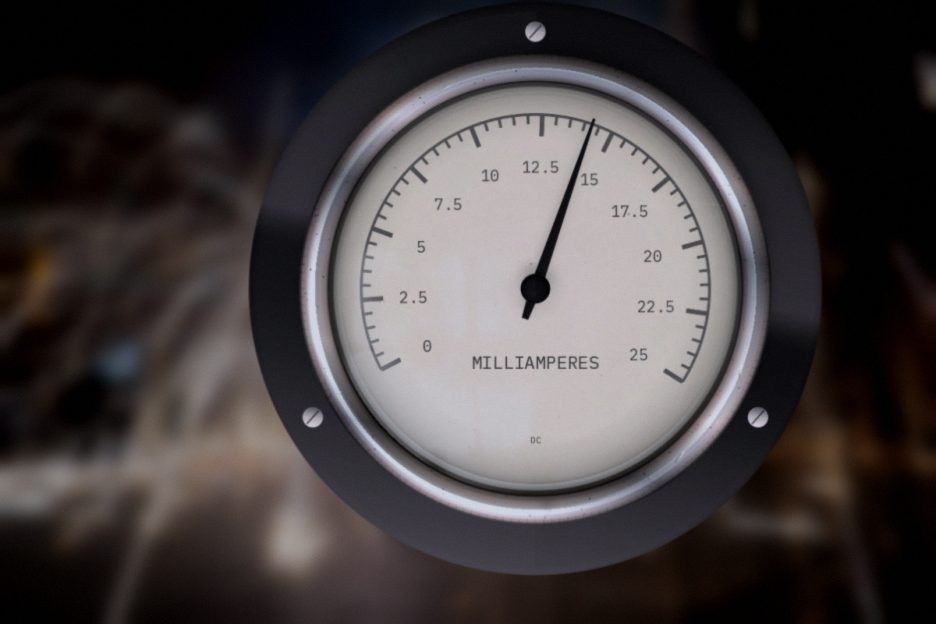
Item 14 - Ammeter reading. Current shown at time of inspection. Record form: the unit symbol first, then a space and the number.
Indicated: mA 14.25
